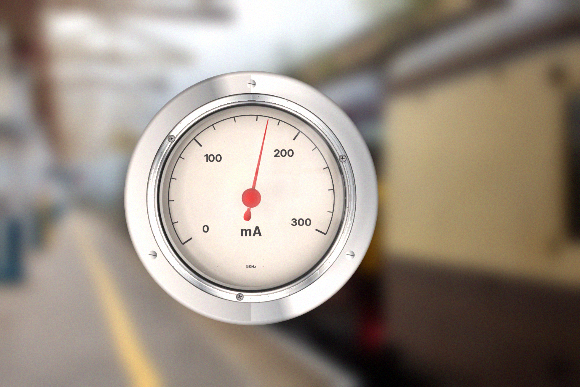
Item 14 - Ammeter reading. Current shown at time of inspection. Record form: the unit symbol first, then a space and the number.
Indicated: mA 170
